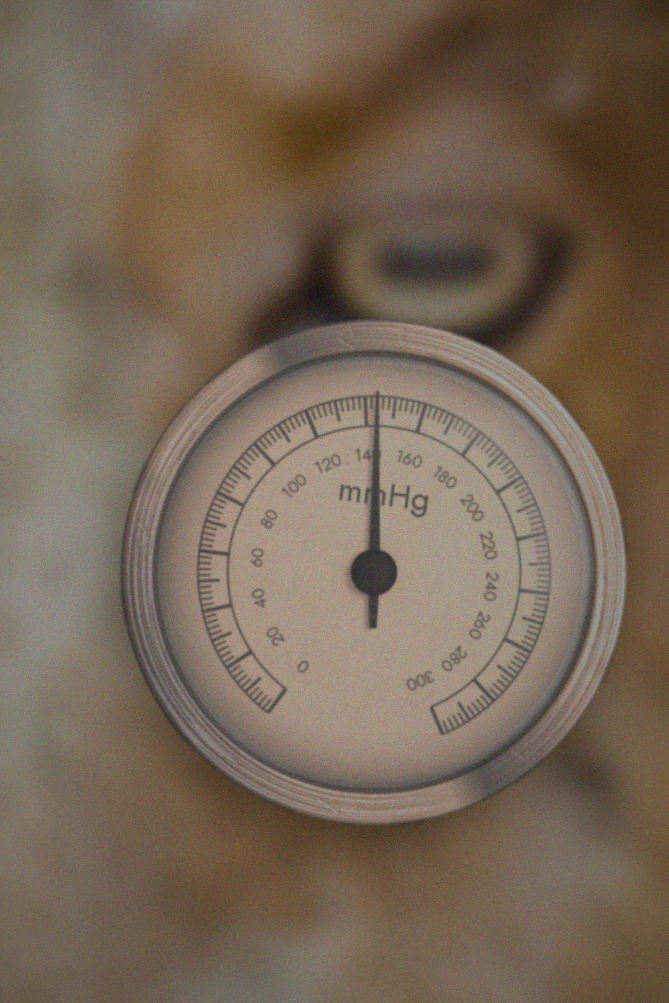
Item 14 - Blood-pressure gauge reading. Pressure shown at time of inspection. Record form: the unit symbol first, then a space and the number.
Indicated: mmHg 144
